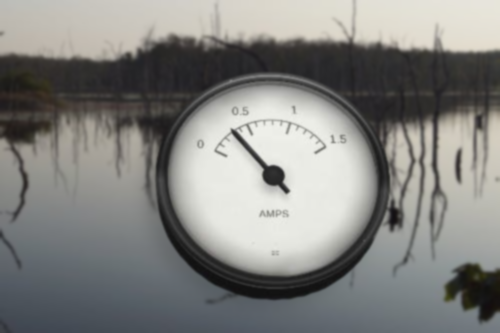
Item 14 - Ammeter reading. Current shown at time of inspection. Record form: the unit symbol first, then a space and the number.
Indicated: A 0.3
